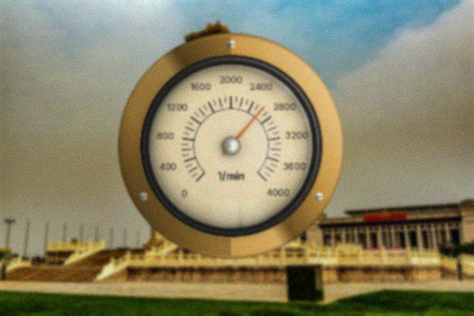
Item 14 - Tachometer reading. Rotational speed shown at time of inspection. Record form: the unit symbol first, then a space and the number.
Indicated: rpm 2600
